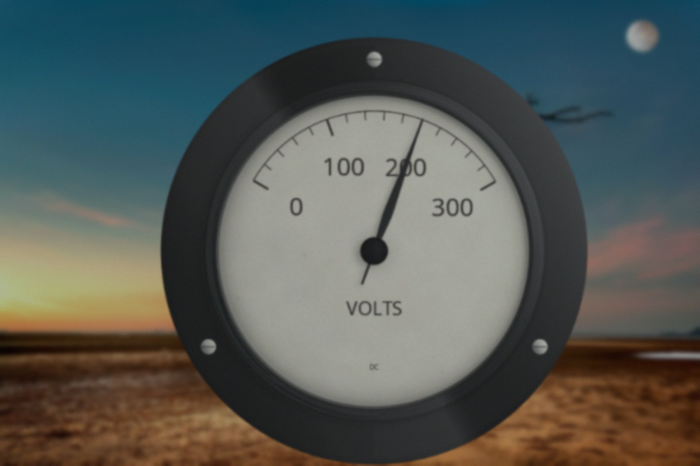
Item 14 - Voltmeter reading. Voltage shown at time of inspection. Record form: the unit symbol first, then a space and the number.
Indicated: V 200
